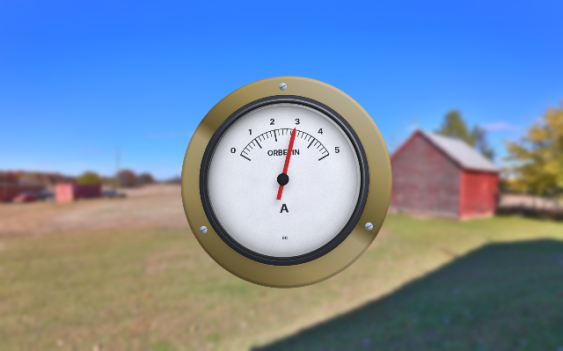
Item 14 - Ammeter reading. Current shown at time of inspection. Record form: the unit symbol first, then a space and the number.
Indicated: A 3
